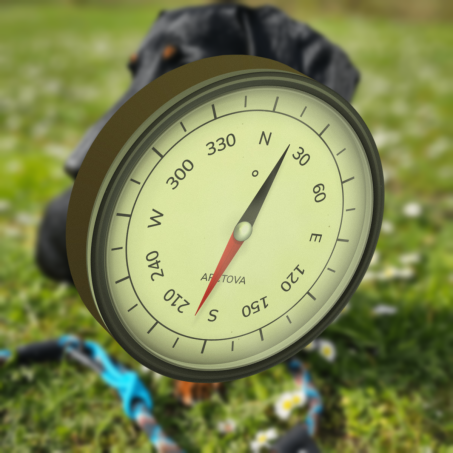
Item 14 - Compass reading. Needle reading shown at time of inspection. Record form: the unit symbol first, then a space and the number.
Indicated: ° 195
